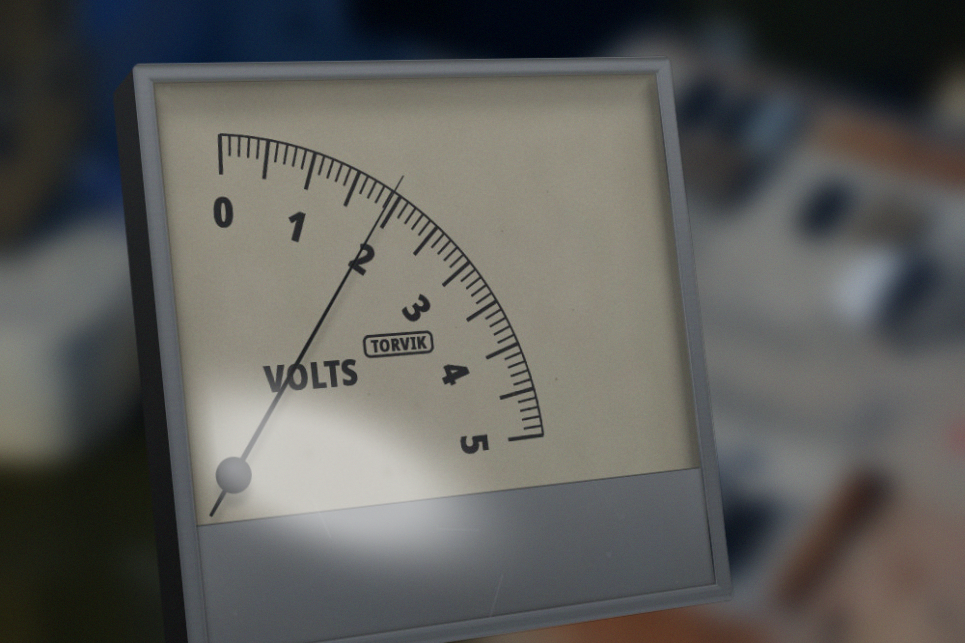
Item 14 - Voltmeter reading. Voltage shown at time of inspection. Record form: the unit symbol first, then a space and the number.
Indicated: V 1.9
